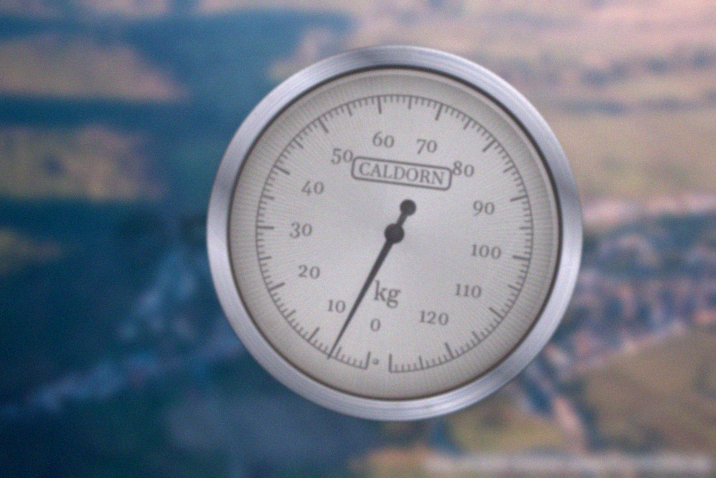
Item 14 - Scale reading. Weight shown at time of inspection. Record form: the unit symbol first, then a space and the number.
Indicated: kg 6
